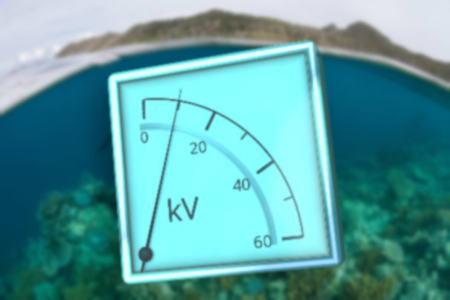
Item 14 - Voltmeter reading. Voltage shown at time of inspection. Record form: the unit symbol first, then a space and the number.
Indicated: kV 10
